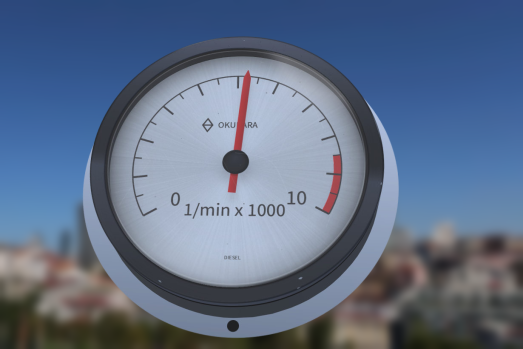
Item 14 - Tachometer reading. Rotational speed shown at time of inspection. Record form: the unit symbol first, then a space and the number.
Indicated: rpm 5250
